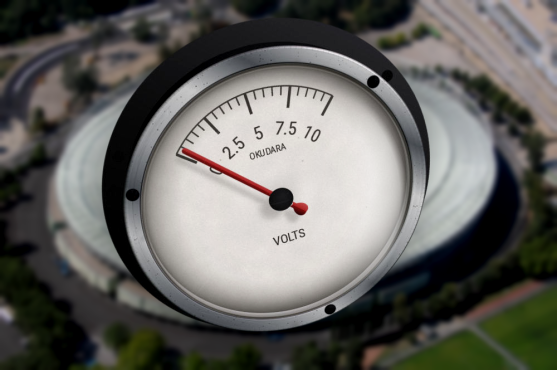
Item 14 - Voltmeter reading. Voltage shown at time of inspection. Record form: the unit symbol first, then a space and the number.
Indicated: V 0.5
